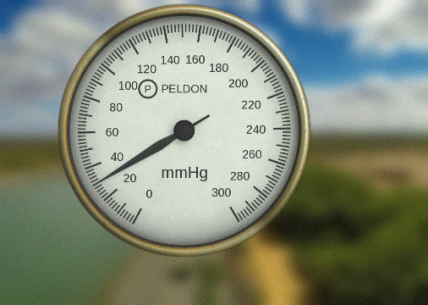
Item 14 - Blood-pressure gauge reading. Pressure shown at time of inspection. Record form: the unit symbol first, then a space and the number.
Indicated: mmHg 30
